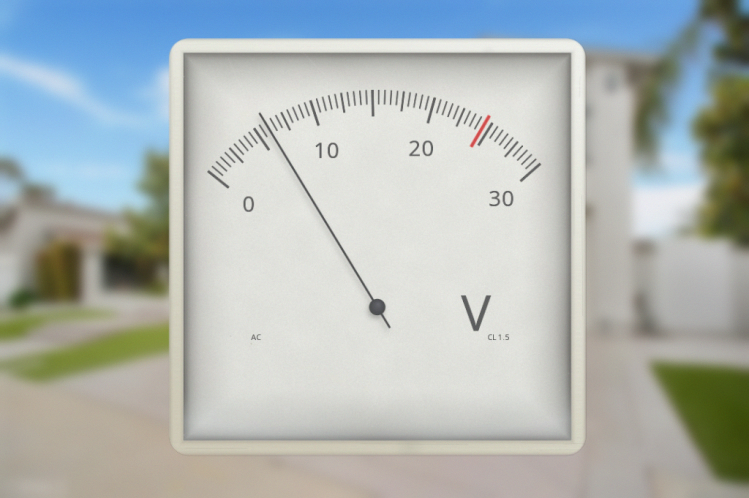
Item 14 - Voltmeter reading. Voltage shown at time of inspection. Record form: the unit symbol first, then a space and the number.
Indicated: V 6
